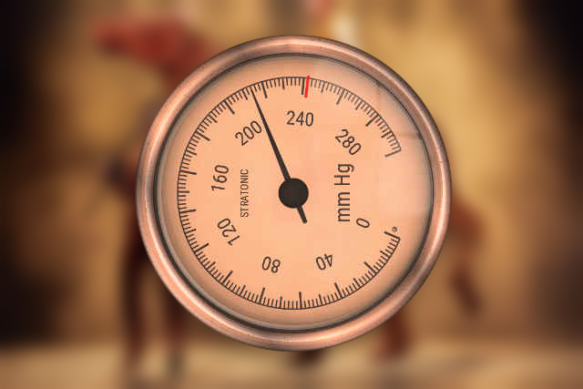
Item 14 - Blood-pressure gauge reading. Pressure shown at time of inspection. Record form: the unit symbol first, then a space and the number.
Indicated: mmHg 214
